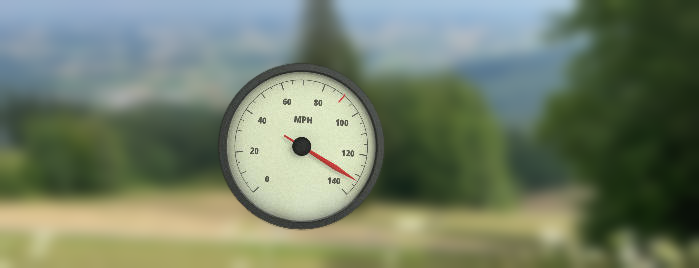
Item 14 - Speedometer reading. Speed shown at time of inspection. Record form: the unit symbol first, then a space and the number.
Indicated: mph 132.5
